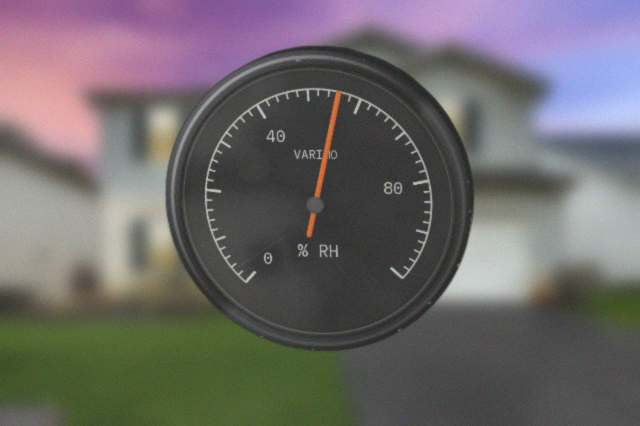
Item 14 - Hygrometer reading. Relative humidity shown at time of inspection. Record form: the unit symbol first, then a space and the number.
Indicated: % 56
